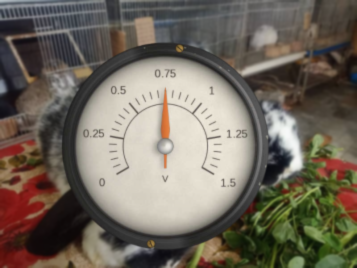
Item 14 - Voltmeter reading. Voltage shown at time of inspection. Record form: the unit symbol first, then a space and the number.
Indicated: V 0.75
